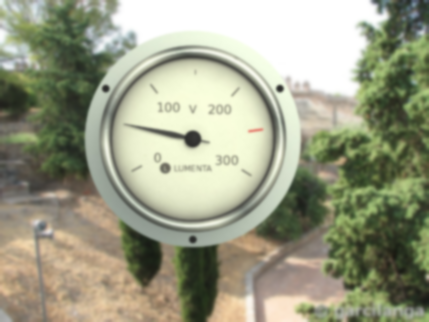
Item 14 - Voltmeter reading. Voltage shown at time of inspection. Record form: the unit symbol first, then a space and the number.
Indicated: V 50
